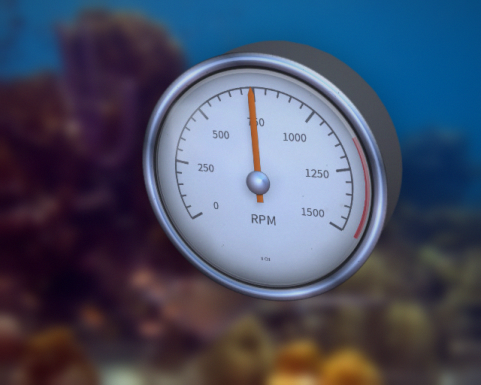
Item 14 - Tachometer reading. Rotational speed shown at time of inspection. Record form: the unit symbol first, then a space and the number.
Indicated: rpm 750
